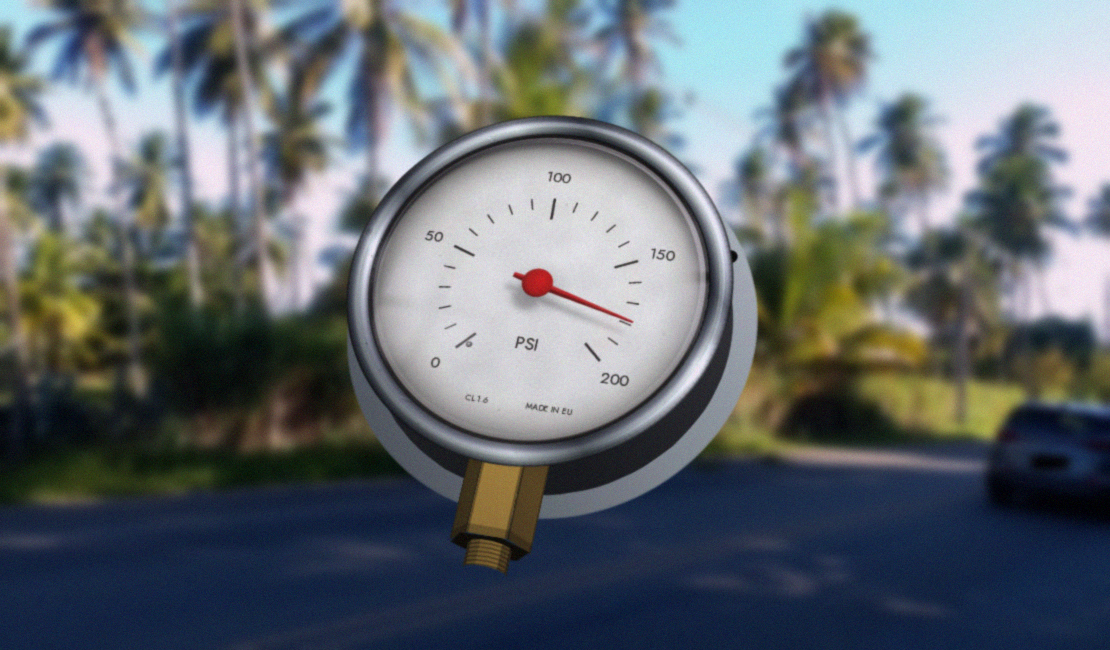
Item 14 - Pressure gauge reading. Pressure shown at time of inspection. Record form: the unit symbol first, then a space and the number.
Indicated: psi 180
